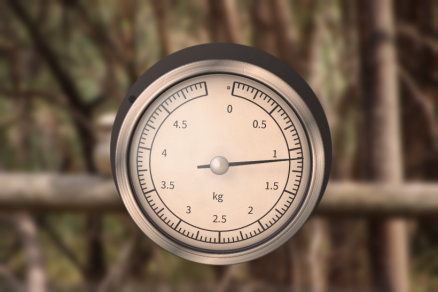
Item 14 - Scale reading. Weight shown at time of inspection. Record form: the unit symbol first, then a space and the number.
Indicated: kg 1.1
